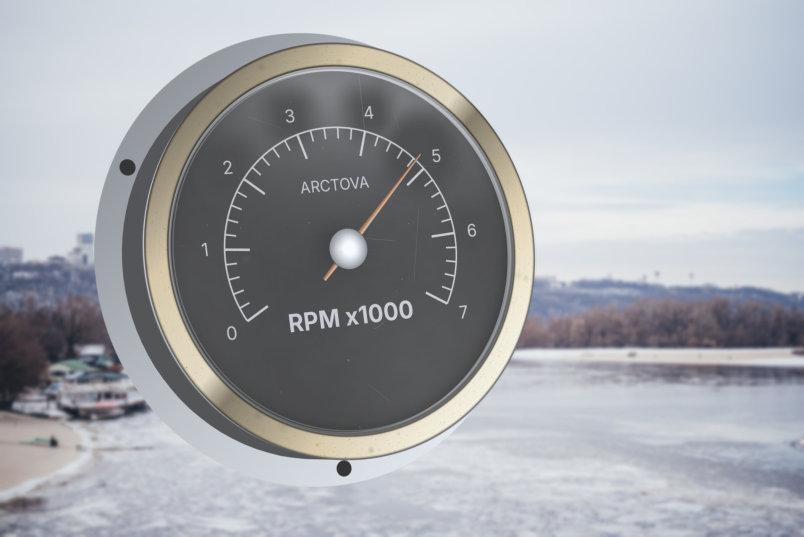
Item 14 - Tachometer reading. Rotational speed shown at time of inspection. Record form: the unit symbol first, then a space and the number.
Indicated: rpm 4800
